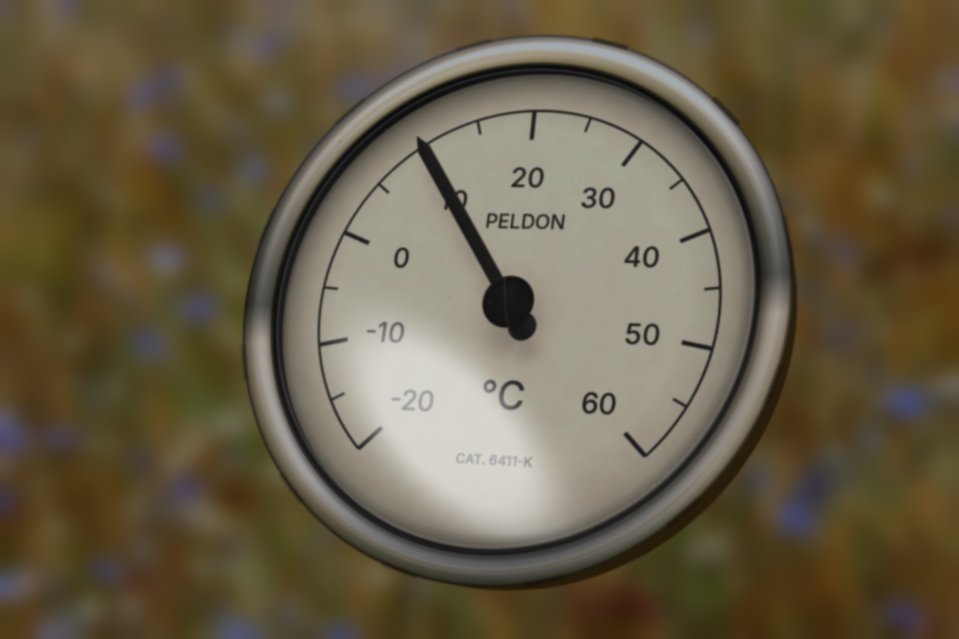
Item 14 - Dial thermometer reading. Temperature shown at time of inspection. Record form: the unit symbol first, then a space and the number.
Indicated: °C 10
